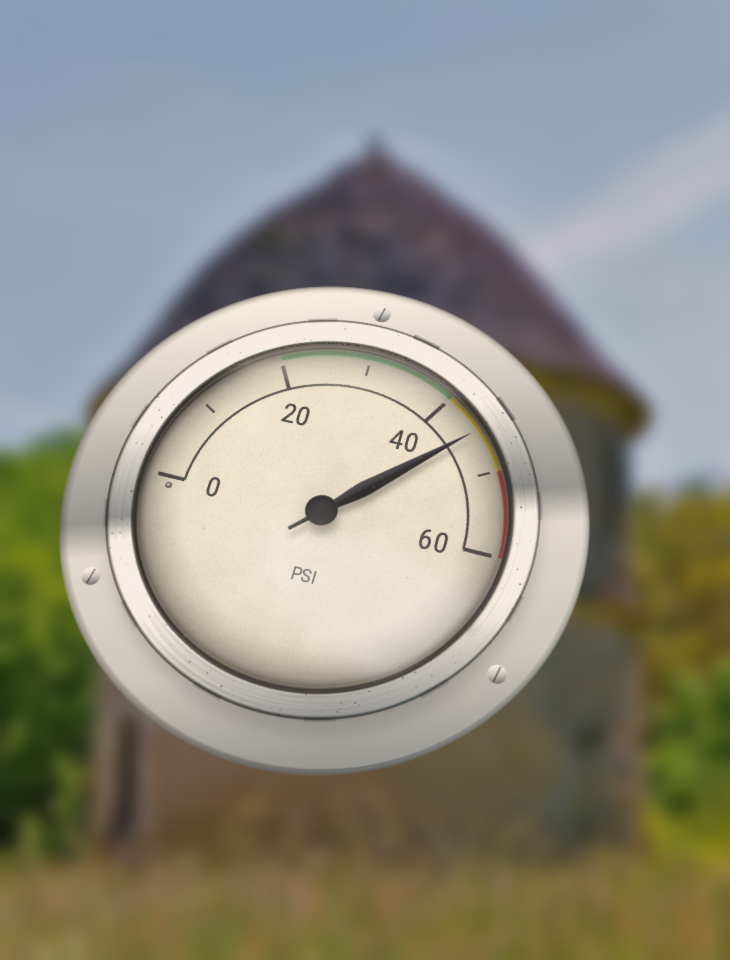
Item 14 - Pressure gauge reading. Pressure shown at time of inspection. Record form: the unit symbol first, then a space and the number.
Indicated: psi 45
